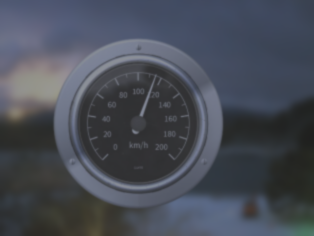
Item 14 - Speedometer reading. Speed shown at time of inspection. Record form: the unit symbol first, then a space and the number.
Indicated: km/h 115
